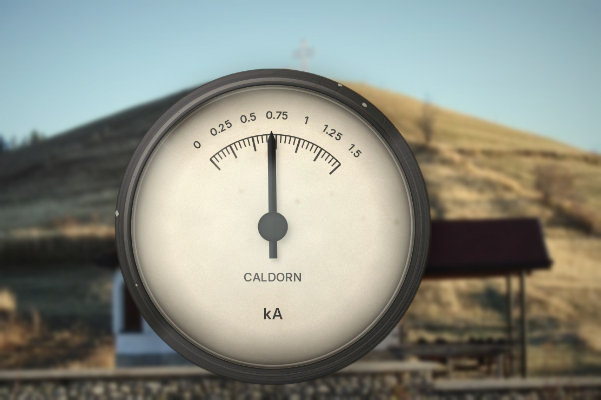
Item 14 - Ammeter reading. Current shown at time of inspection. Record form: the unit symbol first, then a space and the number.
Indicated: kA 0.7
